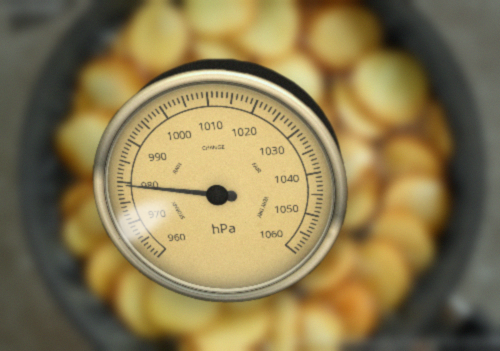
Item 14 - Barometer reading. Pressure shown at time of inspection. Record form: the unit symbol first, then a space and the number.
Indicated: hPa 980
